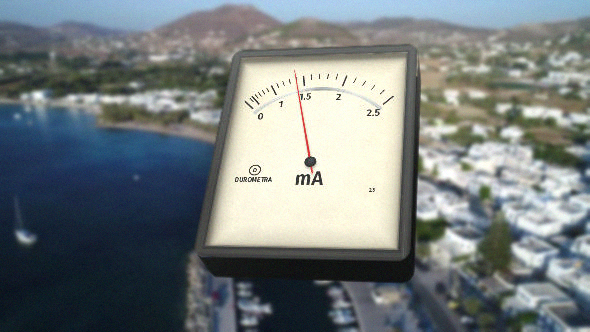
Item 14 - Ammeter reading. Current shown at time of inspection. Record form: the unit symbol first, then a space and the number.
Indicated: mA 1.4
